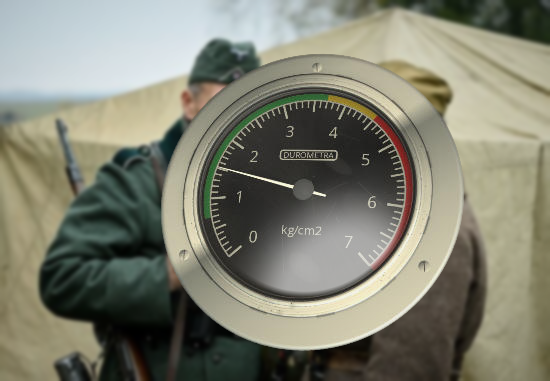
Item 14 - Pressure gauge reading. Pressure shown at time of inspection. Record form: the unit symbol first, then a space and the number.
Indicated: kg/cm² 1.5
